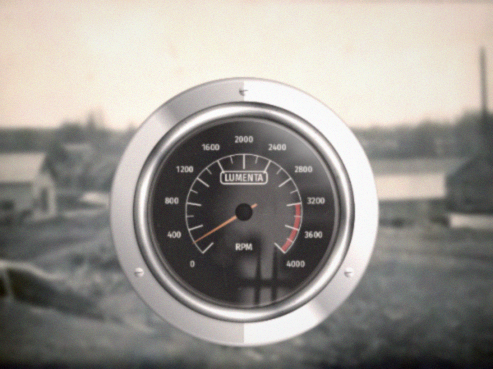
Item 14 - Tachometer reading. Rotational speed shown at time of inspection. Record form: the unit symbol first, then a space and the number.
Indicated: rpm 200
